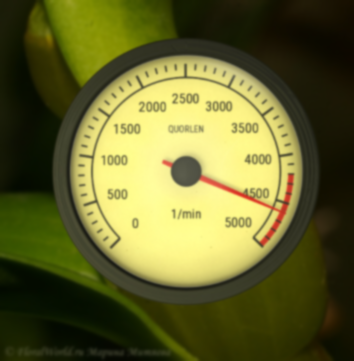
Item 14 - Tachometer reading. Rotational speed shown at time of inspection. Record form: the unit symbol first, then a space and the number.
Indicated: rpm 4600
